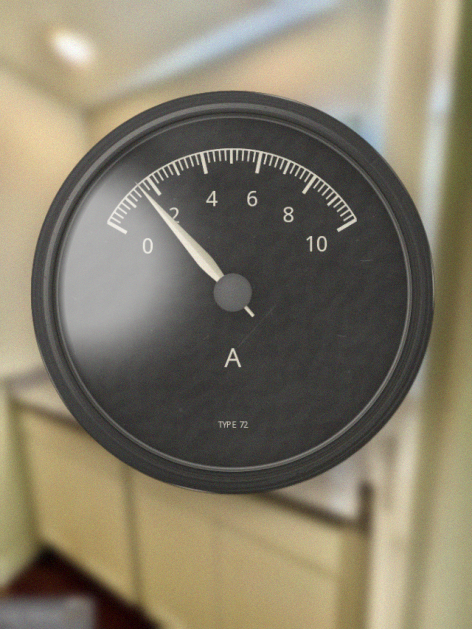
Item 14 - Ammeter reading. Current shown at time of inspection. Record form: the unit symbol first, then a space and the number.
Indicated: A 1.6
